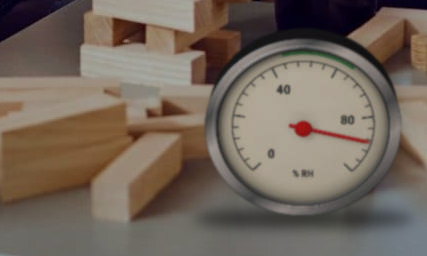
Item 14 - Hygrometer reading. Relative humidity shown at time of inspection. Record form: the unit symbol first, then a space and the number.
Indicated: % 88
